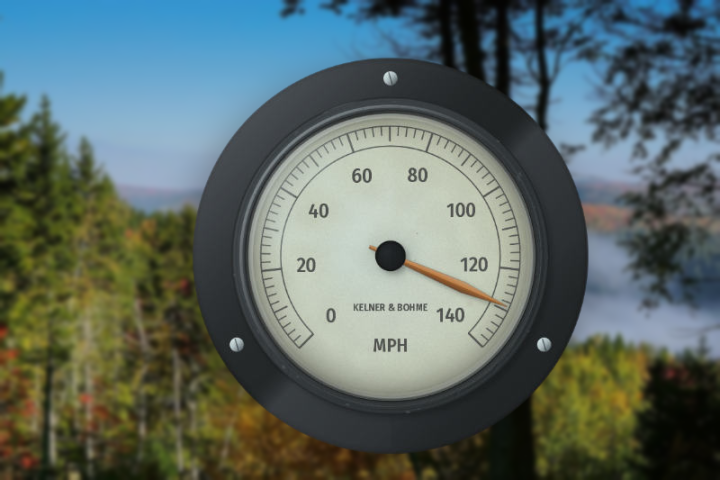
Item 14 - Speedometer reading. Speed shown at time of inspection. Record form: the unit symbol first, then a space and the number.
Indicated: mph 129
